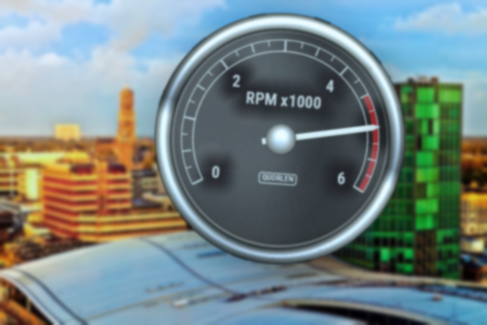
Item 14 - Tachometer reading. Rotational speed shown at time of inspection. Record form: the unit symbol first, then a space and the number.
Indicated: rpm 5000
